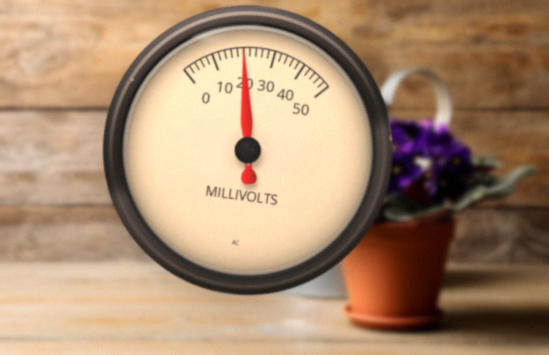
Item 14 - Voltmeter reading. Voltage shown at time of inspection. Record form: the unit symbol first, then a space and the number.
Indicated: mV 20
